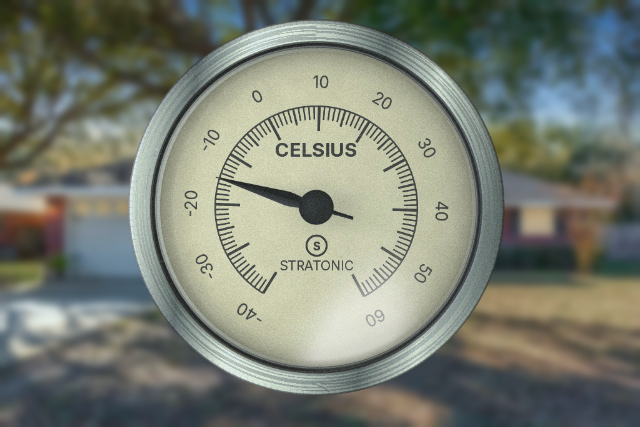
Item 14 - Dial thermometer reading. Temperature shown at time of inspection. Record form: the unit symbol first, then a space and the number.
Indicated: °C -15
